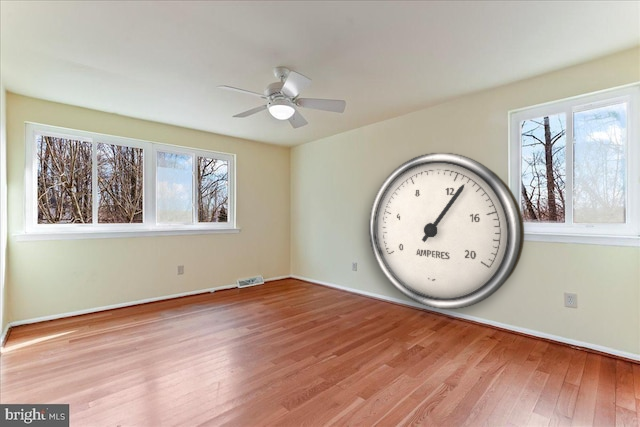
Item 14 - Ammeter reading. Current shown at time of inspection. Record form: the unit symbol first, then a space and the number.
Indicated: A 13
